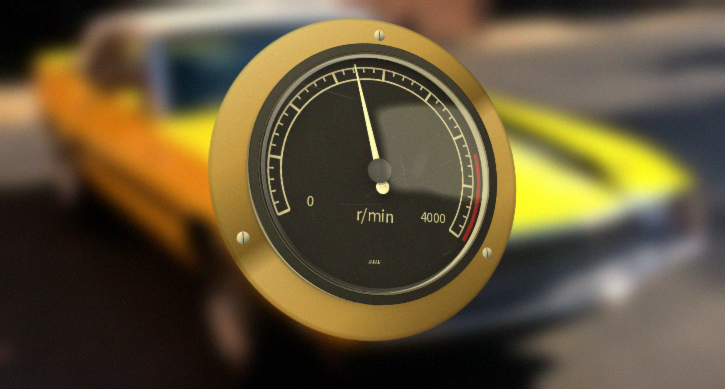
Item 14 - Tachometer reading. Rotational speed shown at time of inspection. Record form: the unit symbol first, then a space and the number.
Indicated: rpm 1700
